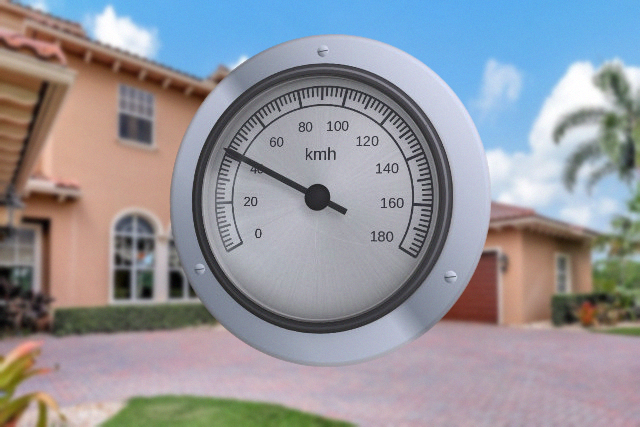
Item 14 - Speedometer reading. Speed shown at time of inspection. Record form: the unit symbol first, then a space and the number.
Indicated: km/h 42
